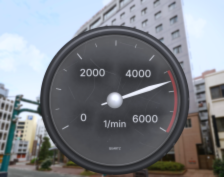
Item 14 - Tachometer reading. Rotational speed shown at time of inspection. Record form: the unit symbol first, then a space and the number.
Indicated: rpm 4750
